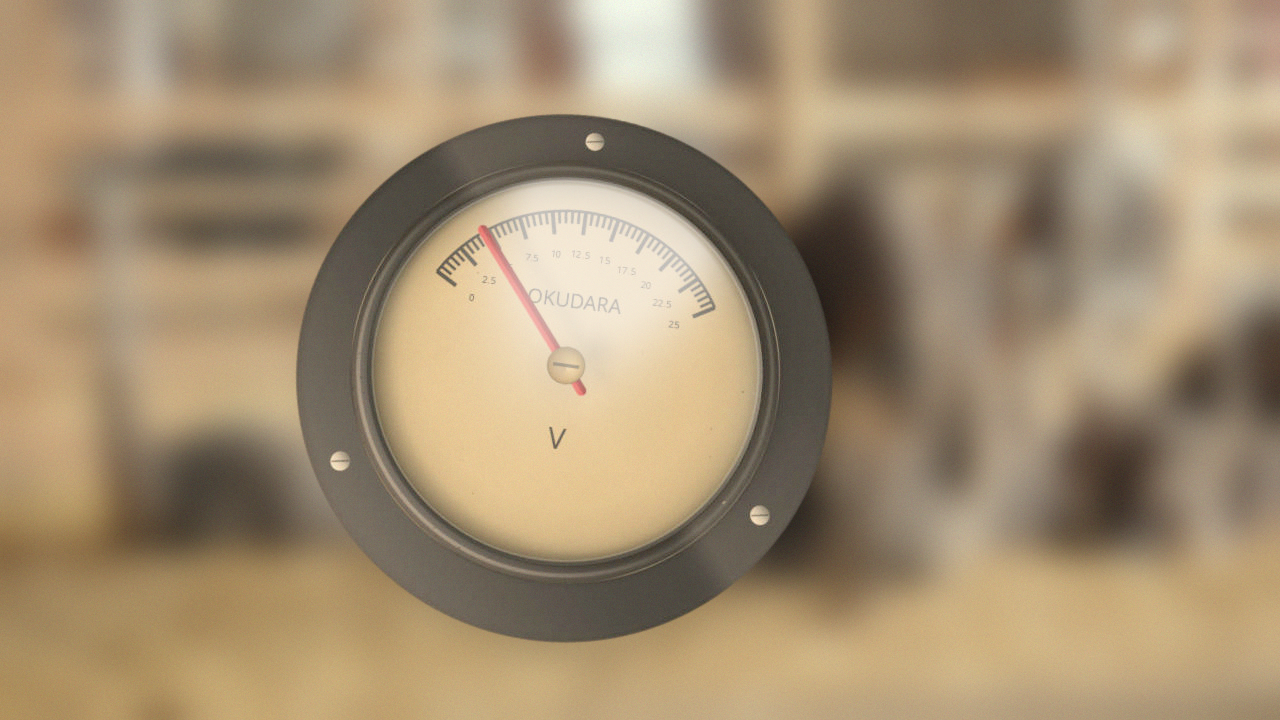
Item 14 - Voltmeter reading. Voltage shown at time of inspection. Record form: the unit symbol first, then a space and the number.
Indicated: V 4.5
